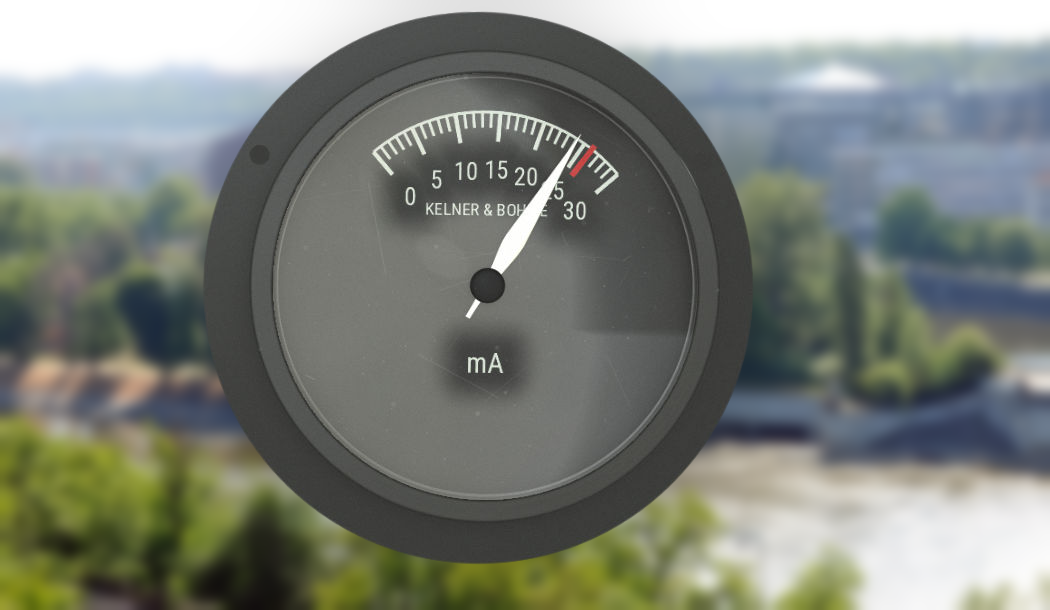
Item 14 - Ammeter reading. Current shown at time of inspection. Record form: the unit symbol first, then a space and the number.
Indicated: mA 24
